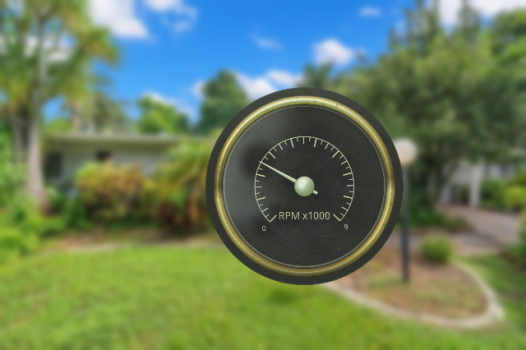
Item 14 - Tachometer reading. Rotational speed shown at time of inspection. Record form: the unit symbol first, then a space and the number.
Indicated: rpm 2500
